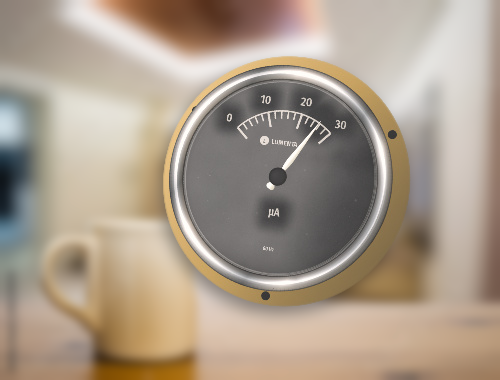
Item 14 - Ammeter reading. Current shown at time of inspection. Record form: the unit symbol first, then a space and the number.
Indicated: µA 26
